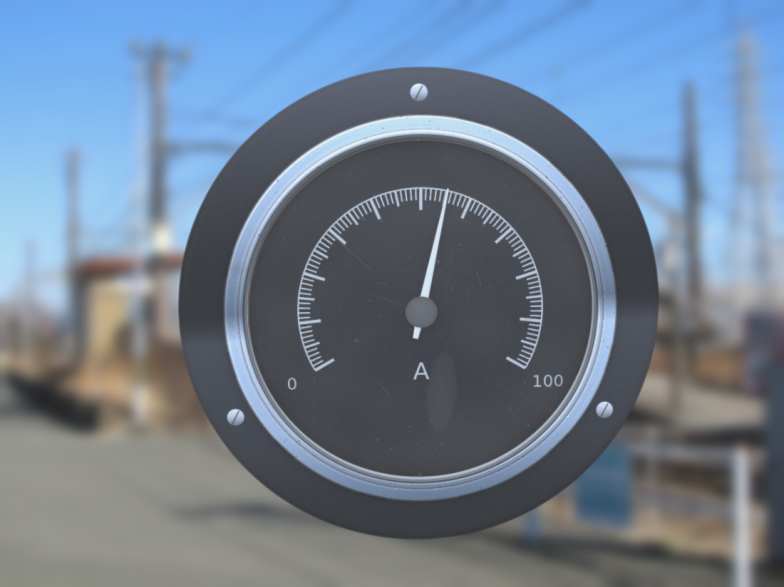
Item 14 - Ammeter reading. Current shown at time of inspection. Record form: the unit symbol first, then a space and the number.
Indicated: A 55
